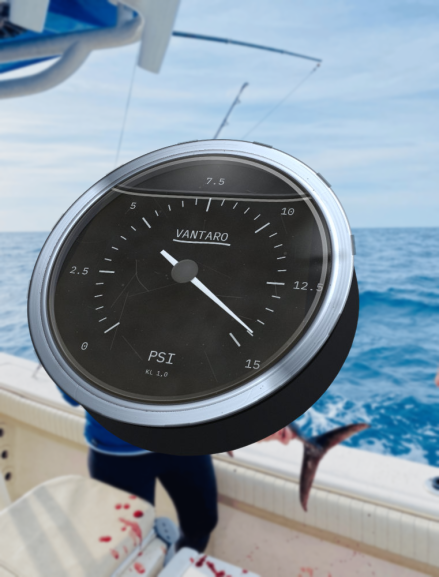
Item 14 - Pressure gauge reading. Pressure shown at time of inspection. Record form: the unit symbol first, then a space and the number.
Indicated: psi 14.5
